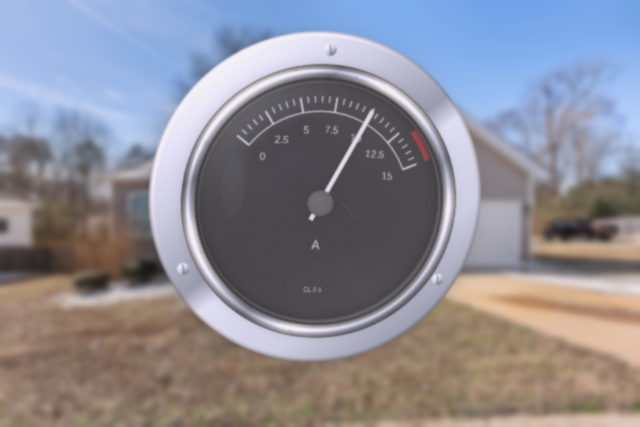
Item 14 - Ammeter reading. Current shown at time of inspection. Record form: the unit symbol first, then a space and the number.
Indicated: A 10
